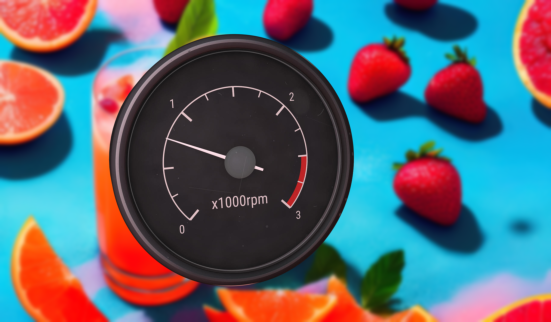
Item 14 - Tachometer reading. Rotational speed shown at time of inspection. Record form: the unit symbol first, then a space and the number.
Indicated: rpm 750
